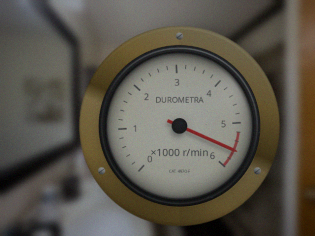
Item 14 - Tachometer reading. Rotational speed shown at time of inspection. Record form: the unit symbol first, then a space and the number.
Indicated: rpm 5600
